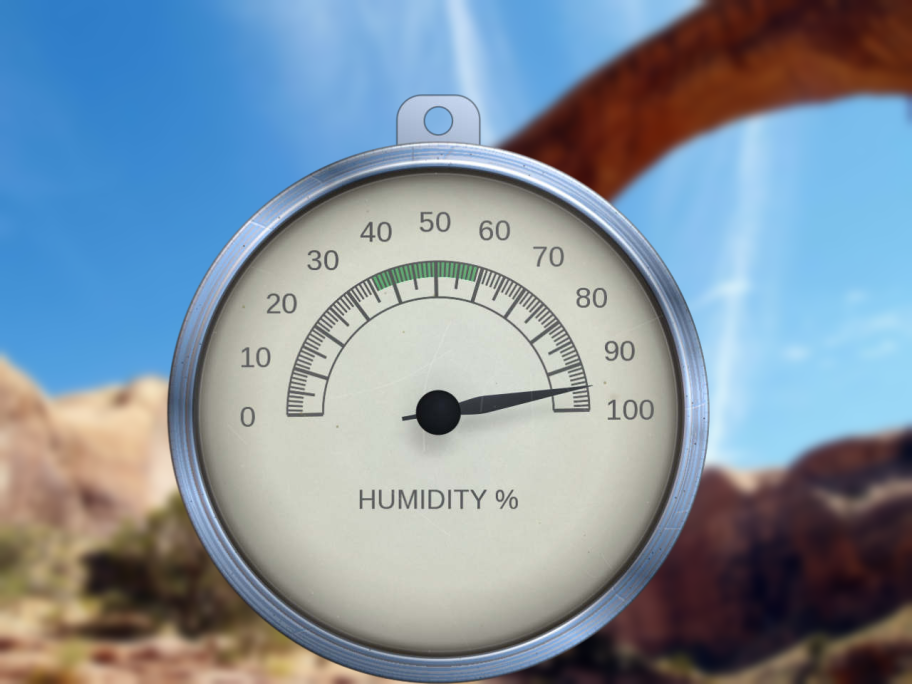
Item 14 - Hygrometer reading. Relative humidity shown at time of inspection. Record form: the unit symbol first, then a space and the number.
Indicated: % 95
